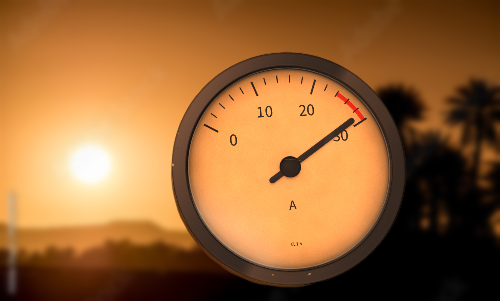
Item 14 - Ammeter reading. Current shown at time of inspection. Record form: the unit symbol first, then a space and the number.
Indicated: A 29
